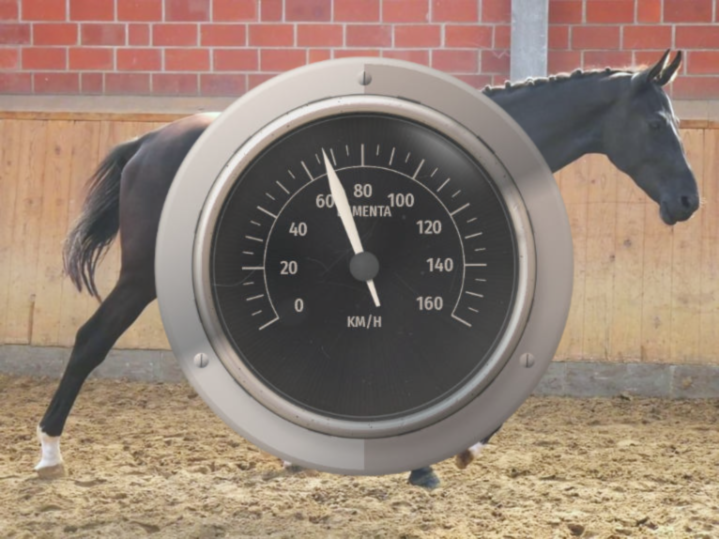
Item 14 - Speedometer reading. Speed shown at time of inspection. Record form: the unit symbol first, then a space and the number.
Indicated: km/h 67.5
